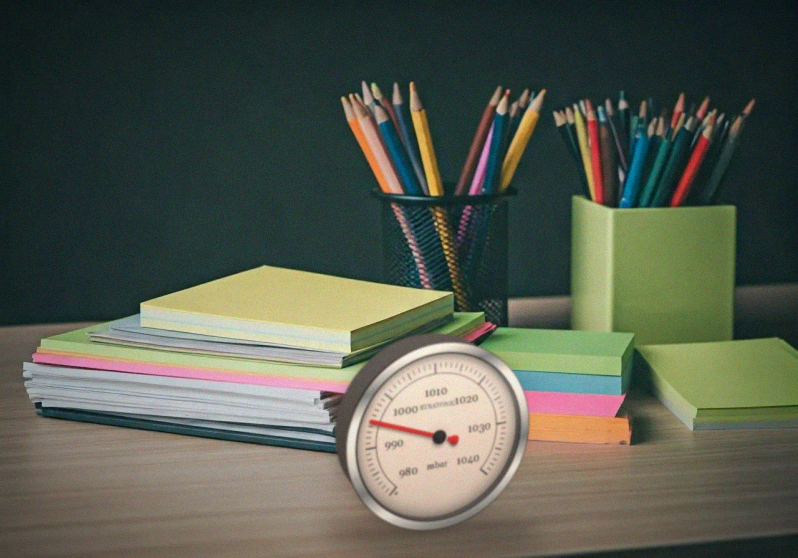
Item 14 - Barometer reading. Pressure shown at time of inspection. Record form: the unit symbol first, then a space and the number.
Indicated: mbar 995
